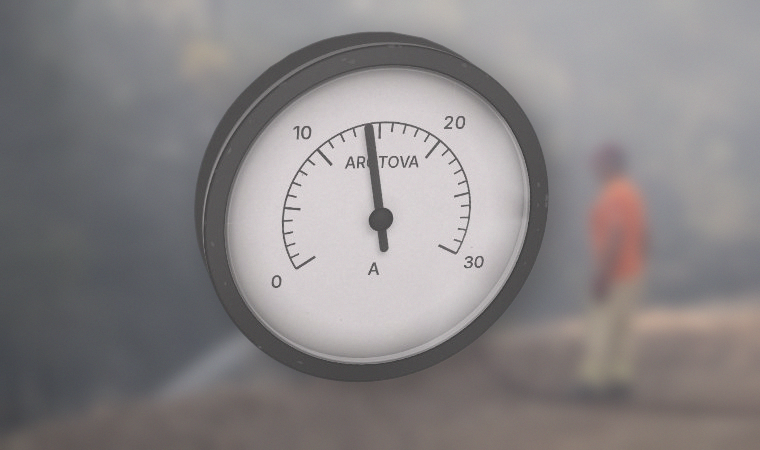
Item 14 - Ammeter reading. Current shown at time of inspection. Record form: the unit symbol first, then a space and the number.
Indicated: A 14
